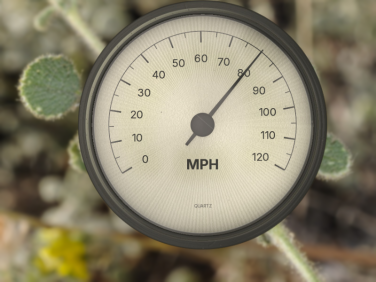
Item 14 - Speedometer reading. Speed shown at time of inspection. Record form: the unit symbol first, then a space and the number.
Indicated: mph 80
